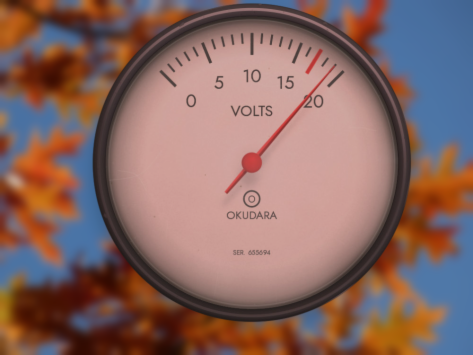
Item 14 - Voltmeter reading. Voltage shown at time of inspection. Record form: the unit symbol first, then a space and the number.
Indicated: V 19
